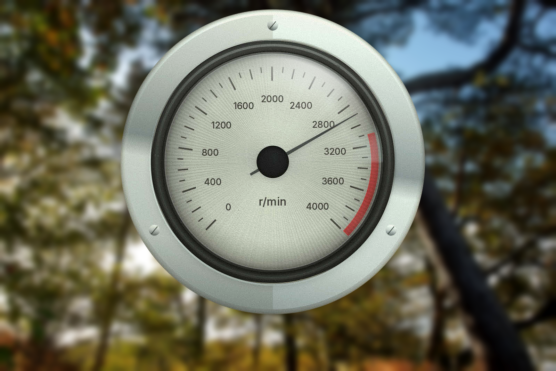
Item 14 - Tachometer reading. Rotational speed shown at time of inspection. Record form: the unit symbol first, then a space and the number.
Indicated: rpm 2900
